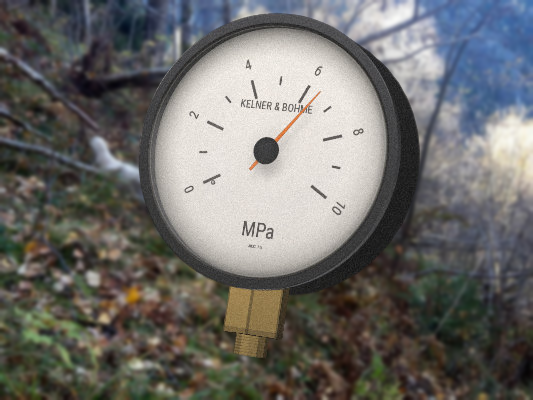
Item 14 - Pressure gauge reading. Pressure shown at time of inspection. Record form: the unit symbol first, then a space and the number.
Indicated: MPa 6.5
